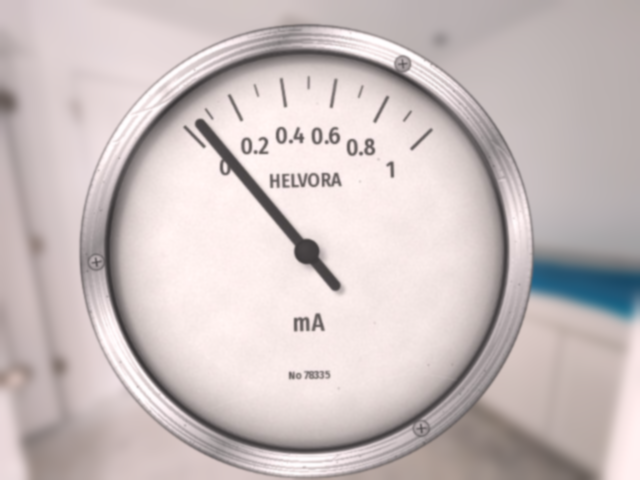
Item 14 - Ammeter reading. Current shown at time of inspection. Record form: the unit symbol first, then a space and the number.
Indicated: mA 0.05
